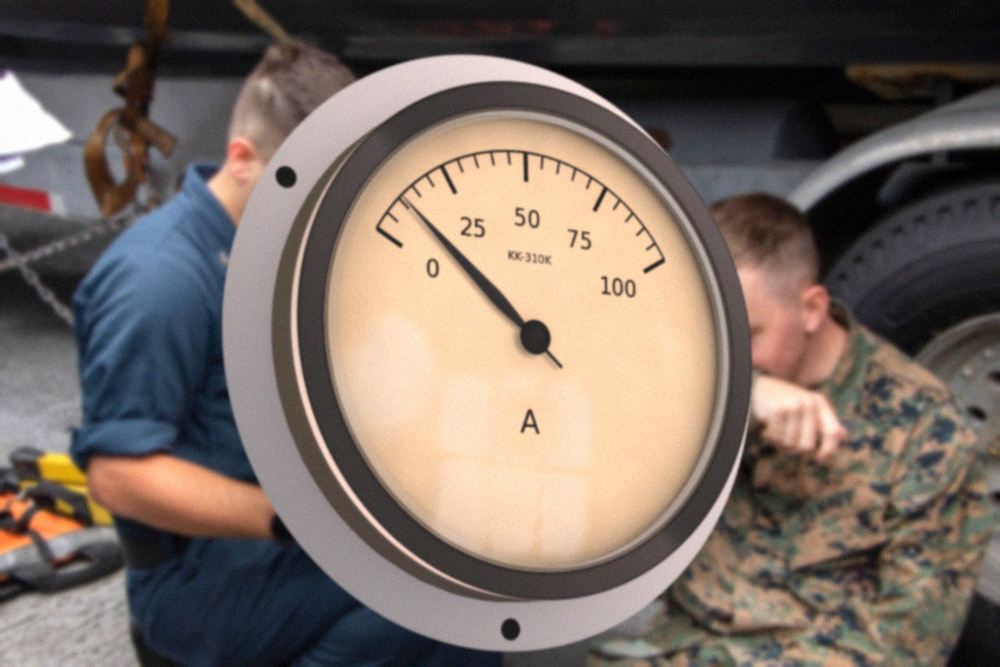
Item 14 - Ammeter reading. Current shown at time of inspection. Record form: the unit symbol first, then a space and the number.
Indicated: A 10
